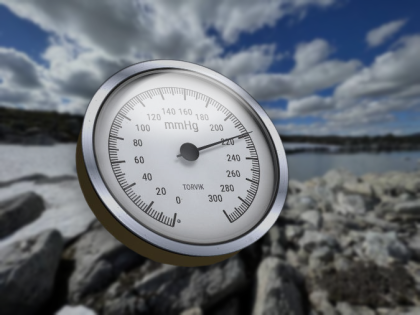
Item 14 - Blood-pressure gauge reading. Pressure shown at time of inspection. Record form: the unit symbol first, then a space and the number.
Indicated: mmHg 220
